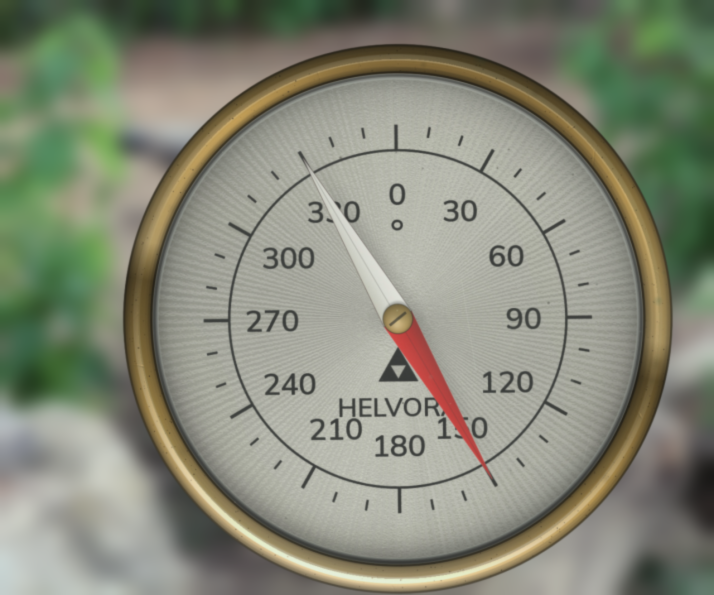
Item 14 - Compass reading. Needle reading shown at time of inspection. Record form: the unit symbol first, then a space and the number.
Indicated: ° 150
